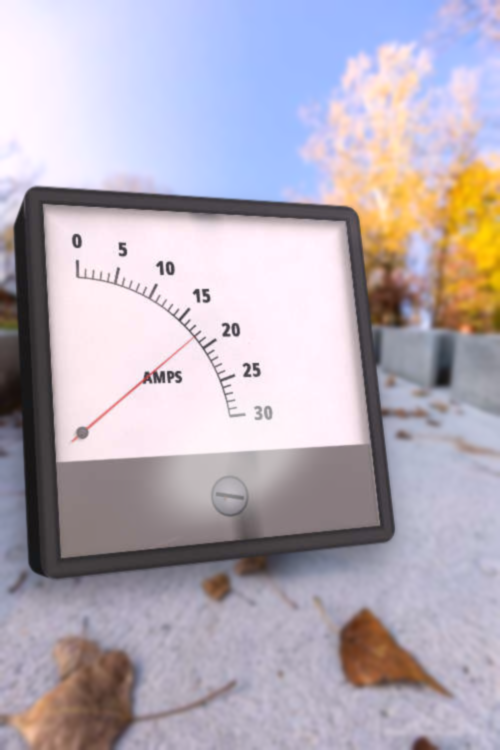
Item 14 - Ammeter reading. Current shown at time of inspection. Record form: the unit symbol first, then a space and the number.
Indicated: A 18
